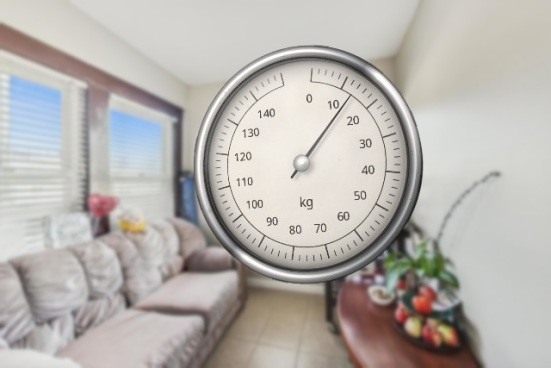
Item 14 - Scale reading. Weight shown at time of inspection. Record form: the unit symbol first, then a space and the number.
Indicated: kg 14
